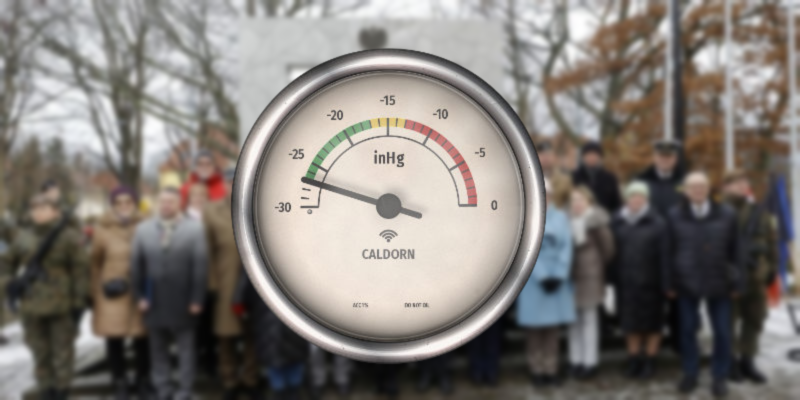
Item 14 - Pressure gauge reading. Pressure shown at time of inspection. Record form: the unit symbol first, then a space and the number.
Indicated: inHg -27
